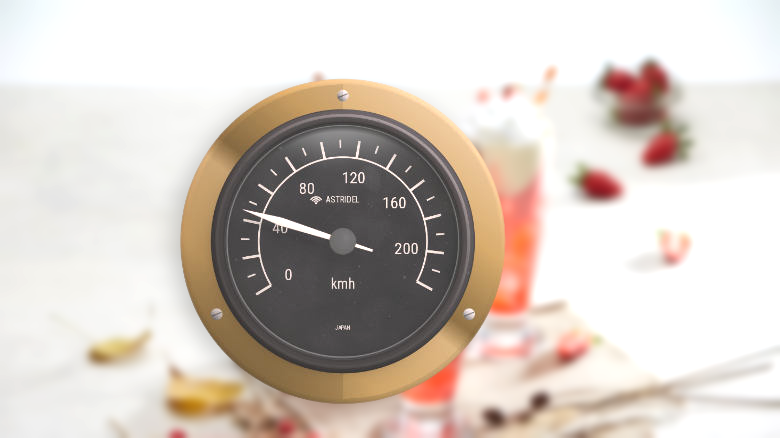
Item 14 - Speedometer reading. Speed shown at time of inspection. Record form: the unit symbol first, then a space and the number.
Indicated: km/h 45
